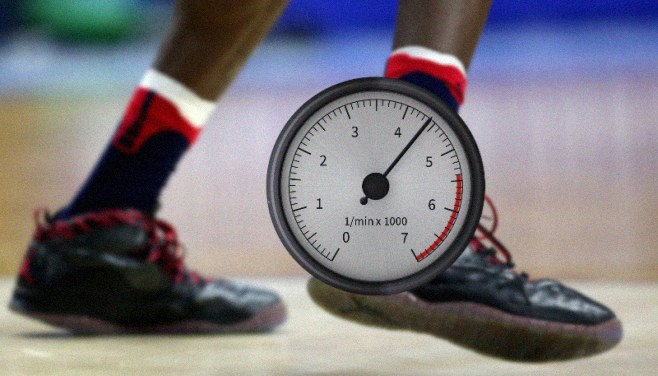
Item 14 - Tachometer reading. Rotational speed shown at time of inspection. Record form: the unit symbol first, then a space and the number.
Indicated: rpm 4400
